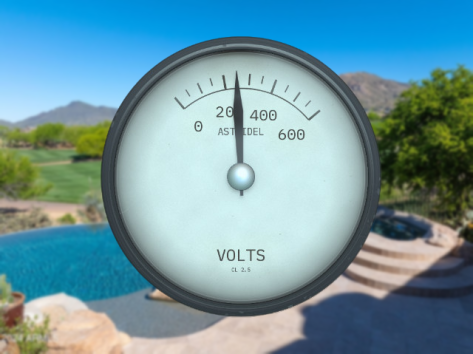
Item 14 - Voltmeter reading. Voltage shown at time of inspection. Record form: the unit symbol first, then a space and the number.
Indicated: V 250
